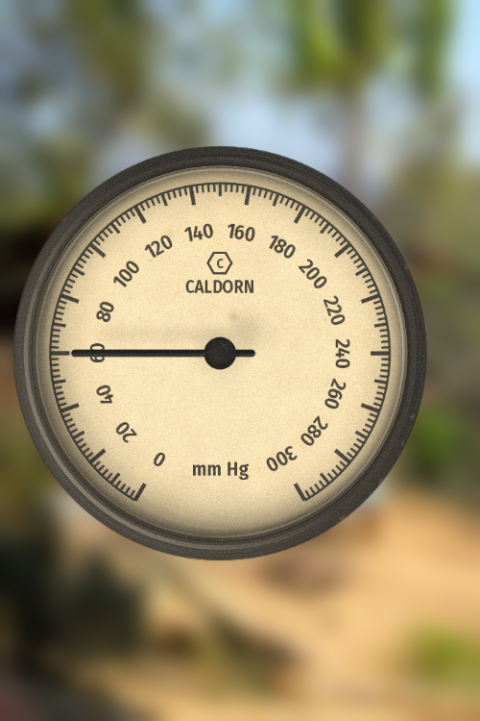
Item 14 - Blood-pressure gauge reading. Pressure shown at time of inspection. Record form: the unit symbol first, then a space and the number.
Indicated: mmHg 60
